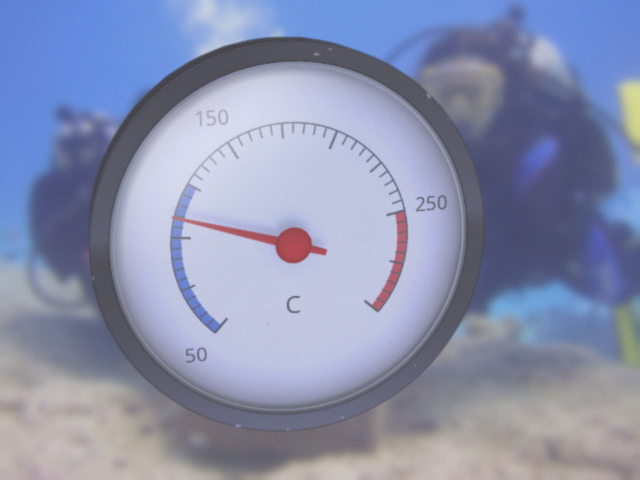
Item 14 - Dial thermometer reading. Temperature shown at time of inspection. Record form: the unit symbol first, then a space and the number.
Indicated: °C 110
